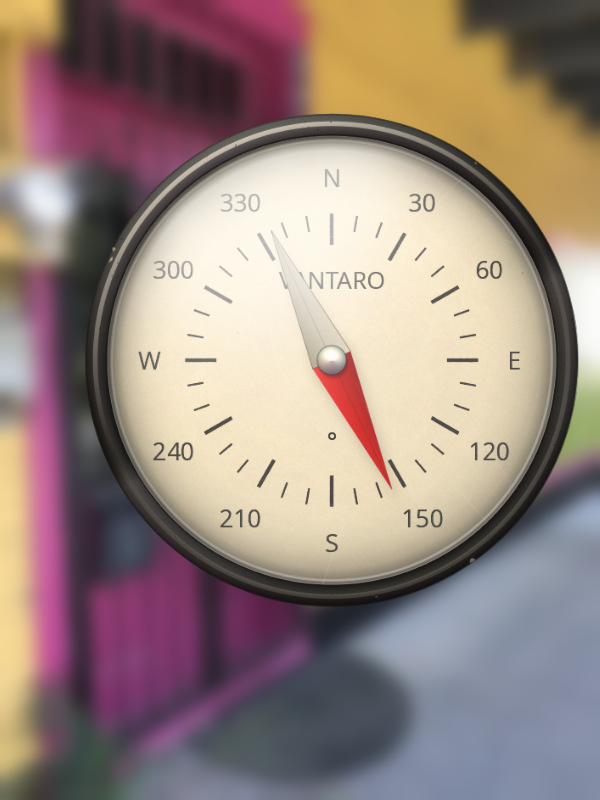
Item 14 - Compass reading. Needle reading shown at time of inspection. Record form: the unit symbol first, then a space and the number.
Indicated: ° 155
